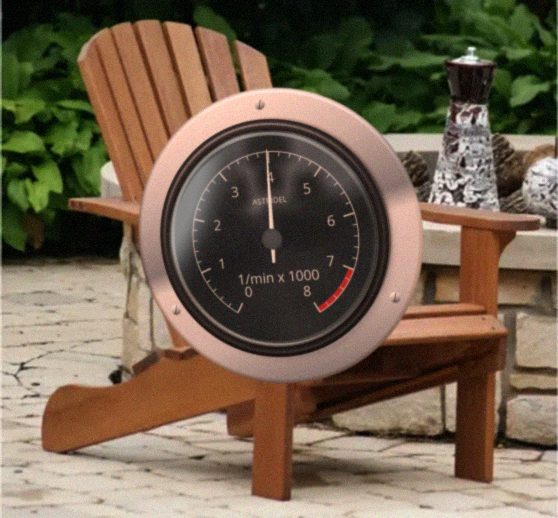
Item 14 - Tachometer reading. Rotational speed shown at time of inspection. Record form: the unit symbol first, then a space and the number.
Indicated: rpm 4000
